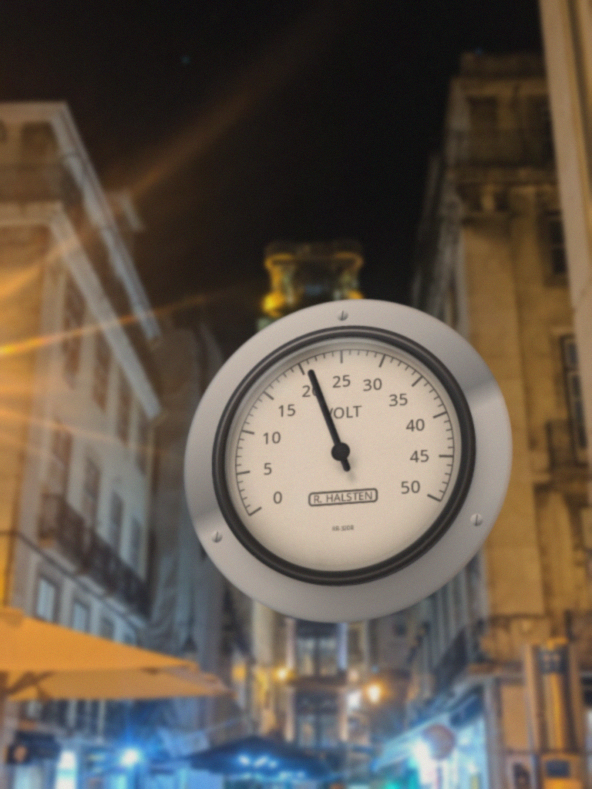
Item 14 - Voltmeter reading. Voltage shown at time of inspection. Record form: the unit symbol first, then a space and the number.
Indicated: V 21
